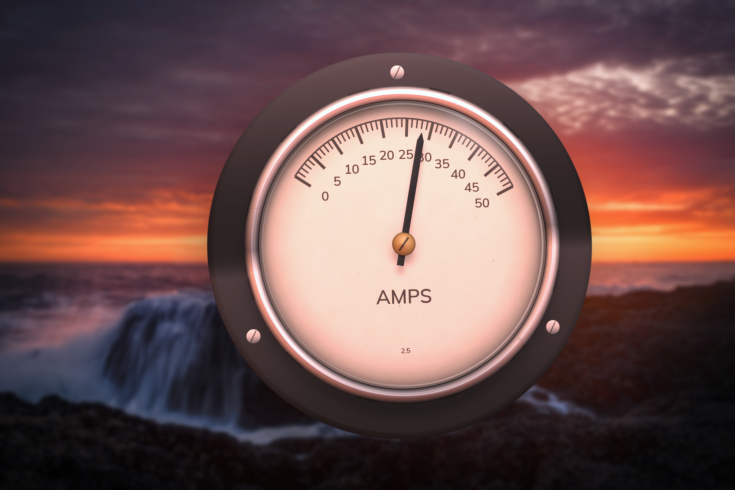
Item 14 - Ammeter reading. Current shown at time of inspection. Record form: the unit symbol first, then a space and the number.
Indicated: A 28
